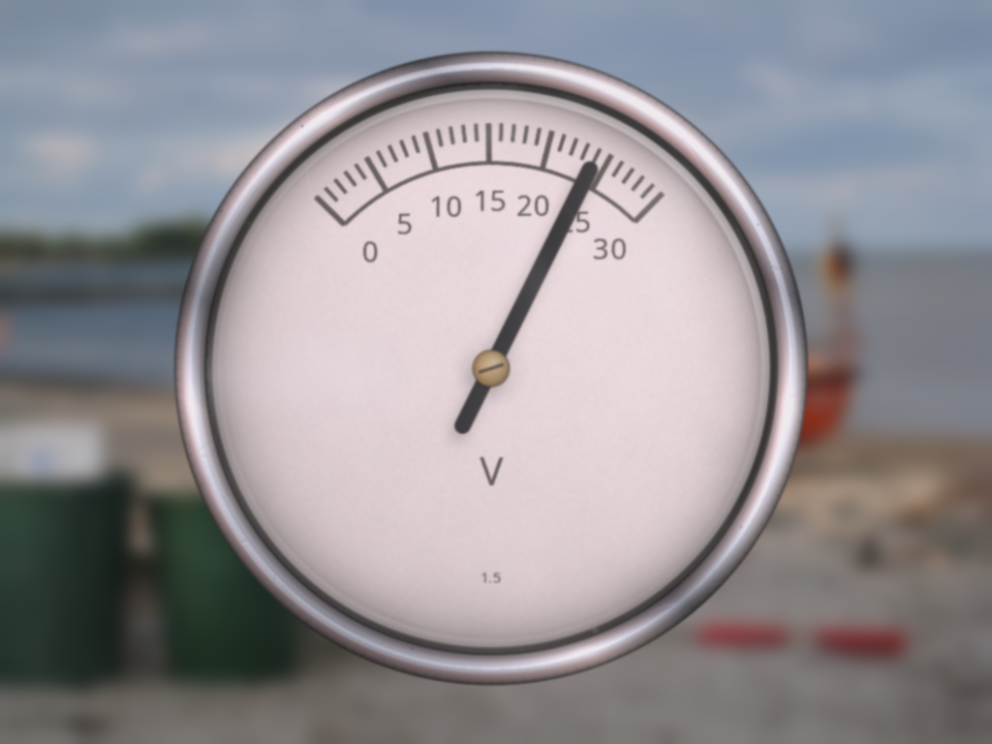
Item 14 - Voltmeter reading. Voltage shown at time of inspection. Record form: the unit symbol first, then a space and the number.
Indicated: V 24
